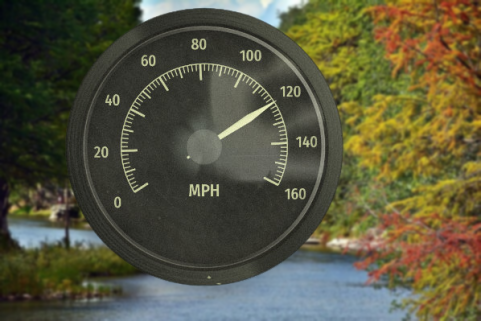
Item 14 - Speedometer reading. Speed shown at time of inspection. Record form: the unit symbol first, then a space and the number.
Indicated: mph 120
